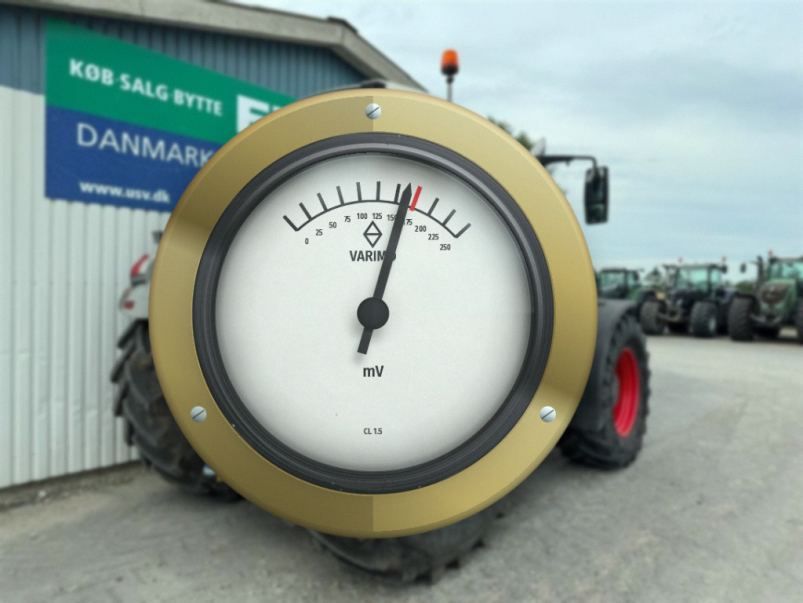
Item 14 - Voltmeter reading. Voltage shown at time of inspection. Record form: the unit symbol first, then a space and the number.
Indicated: mV 162.5
